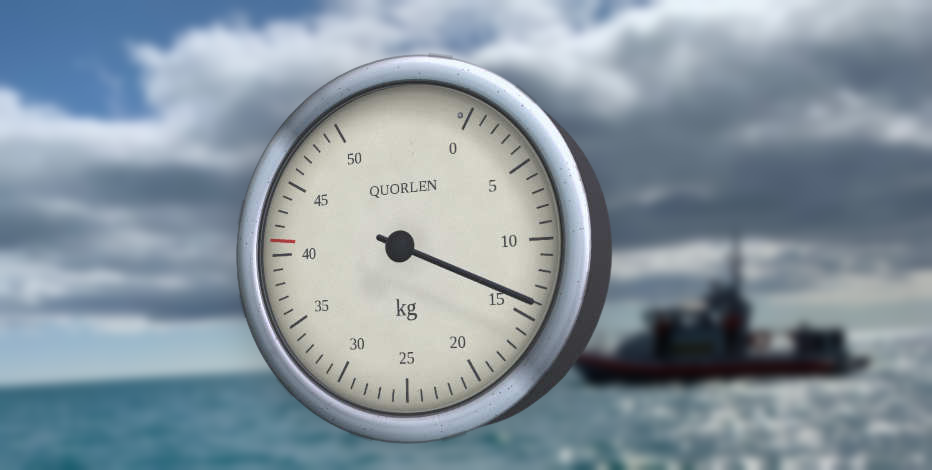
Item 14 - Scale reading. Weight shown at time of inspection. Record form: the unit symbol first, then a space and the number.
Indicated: kg 14
